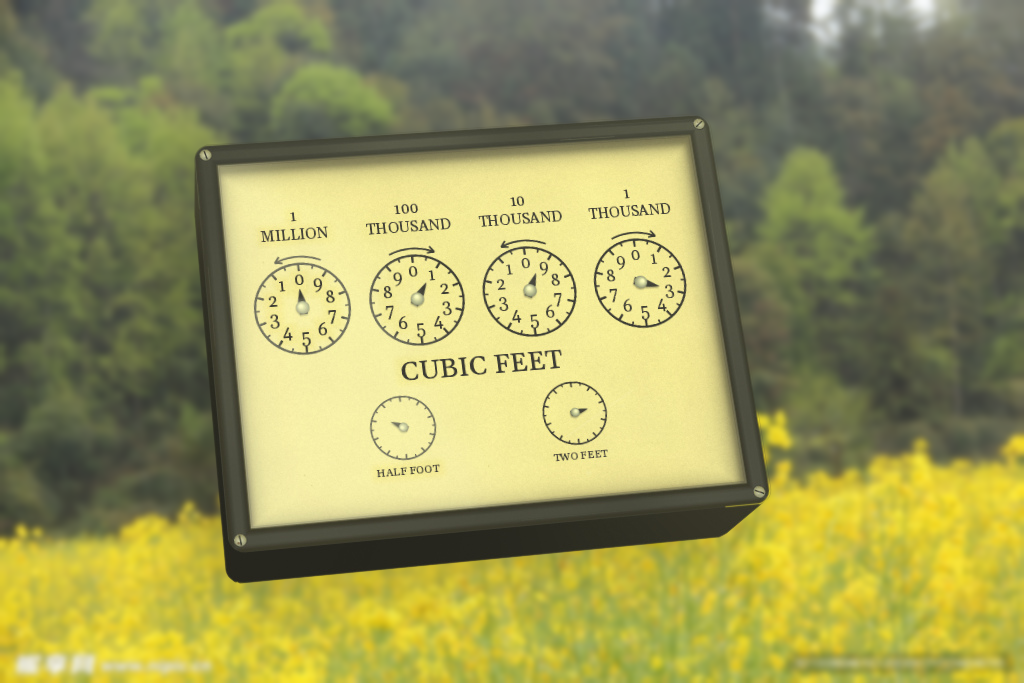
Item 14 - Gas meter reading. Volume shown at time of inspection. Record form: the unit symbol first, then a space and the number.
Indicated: ft³ 9300
